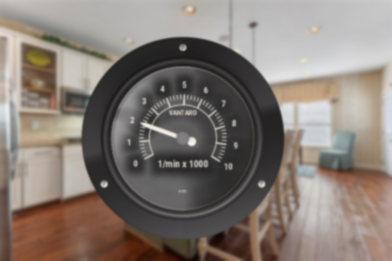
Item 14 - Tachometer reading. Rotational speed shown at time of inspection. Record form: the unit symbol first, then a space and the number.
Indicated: rpm 2000
